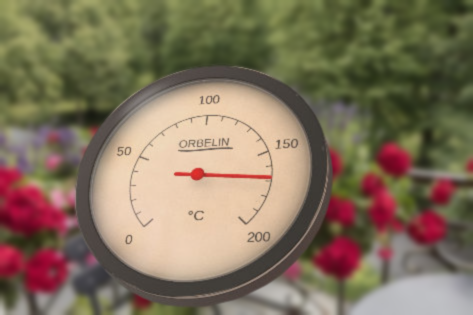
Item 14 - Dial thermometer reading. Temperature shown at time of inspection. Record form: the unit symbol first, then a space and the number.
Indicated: °C 170
